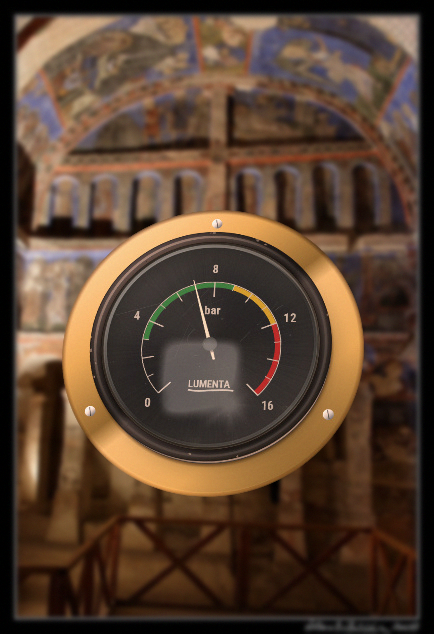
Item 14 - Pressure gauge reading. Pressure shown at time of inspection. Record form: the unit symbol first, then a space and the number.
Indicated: bar 7
